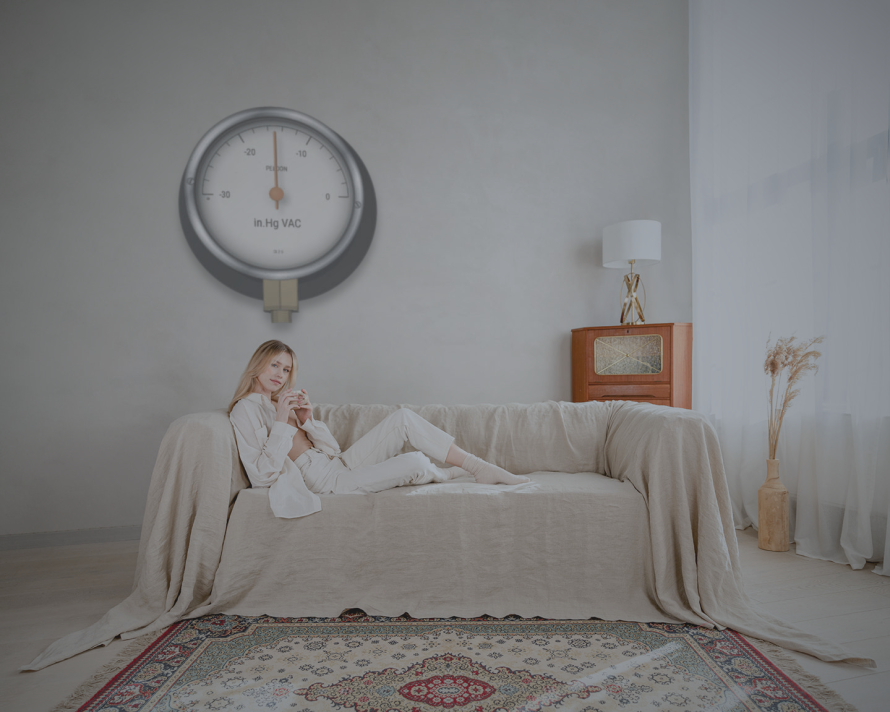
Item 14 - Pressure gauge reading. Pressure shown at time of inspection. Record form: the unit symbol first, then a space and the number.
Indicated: inHg -15
